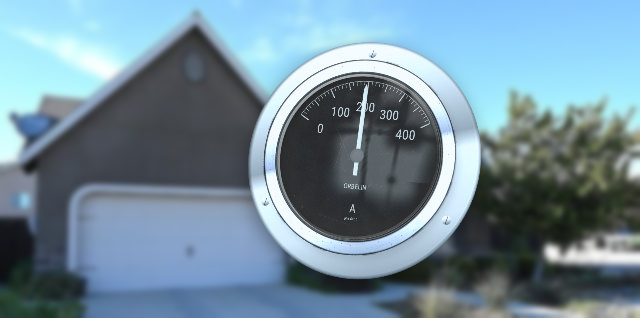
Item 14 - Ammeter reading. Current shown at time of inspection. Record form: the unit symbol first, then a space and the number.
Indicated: A 200
